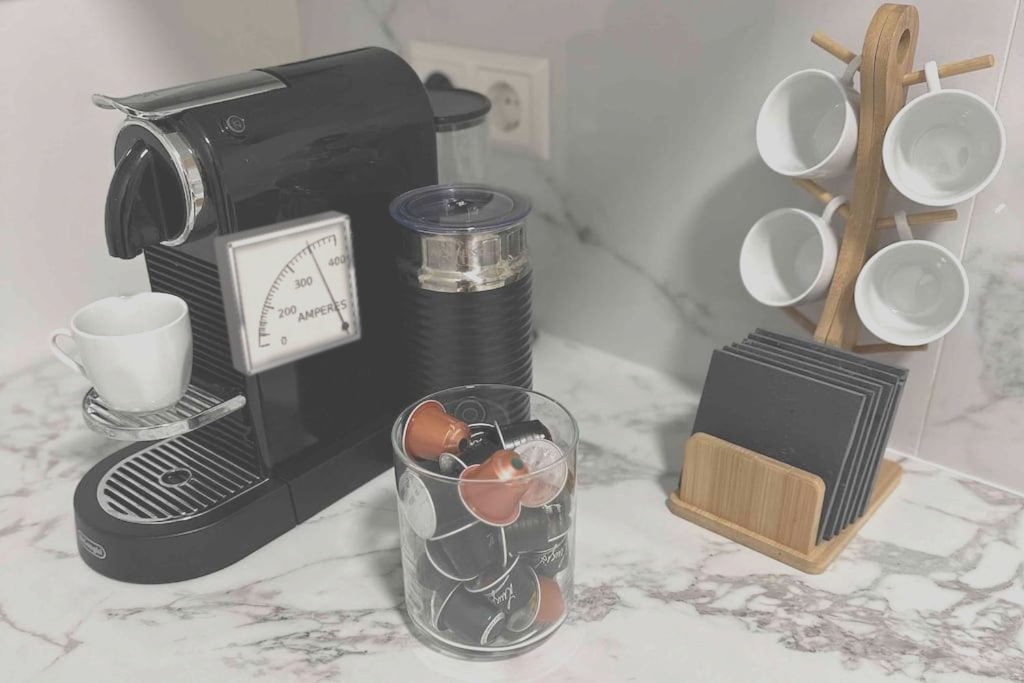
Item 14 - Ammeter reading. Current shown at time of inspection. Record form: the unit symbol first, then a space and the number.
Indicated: A 350
